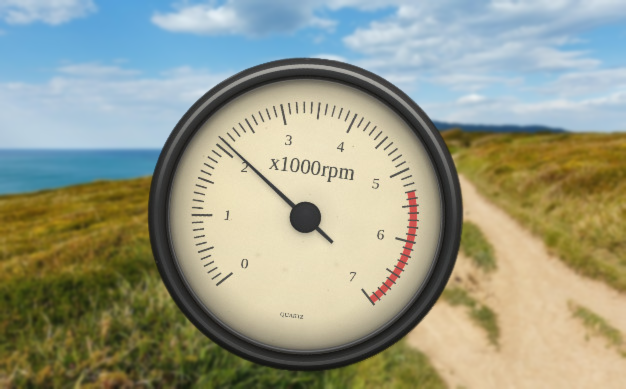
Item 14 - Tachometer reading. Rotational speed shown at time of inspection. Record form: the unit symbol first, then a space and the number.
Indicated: rpm 2100
